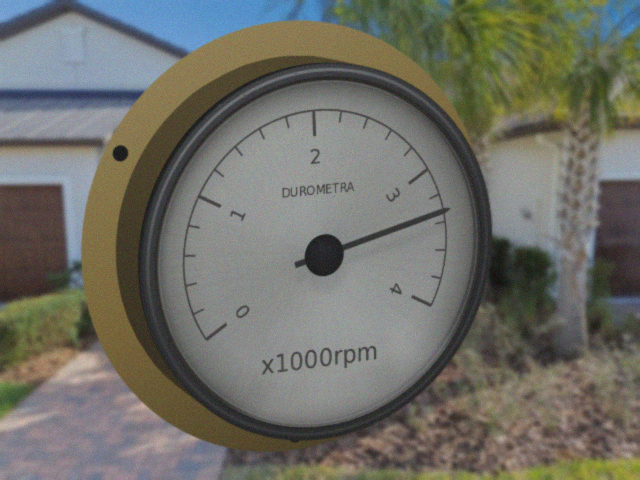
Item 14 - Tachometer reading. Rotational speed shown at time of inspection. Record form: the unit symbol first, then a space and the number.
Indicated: rpm 3300
